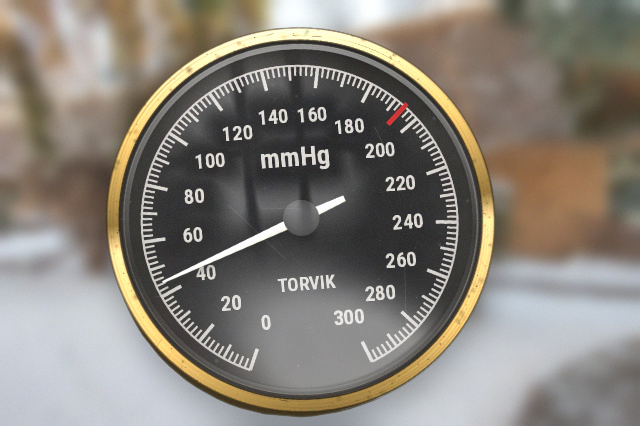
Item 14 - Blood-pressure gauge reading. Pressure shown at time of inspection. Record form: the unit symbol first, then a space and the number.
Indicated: mmHg 44
